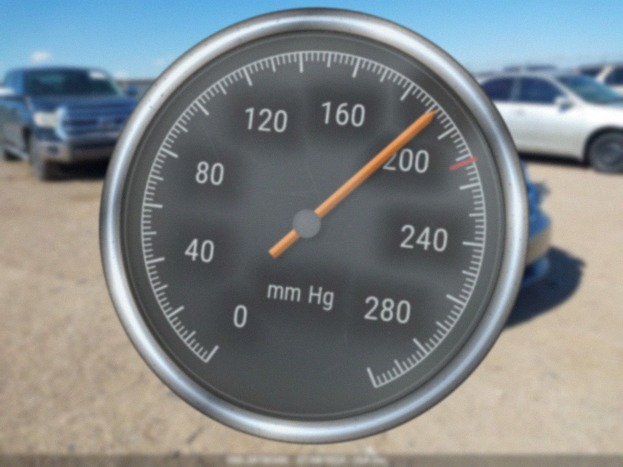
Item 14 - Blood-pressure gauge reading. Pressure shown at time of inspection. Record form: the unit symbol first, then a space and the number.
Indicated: mmHg 192
